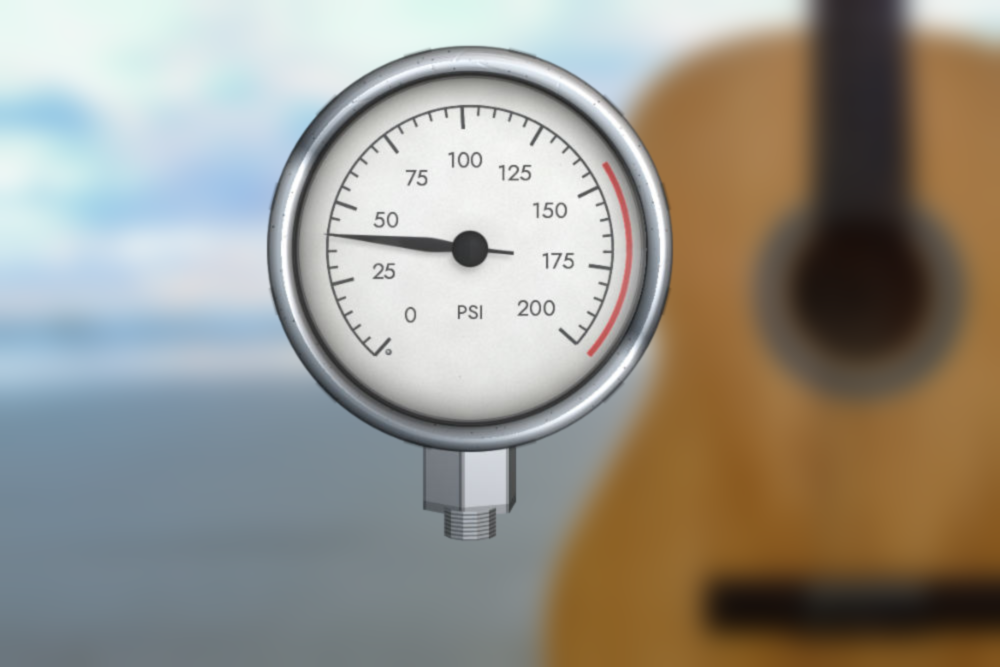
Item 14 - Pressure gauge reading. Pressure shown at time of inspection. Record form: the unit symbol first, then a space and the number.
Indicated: psi 40
